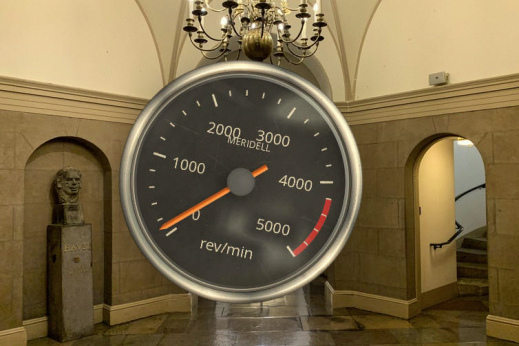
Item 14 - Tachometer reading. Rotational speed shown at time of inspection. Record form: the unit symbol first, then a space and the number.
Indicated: rpm 100
